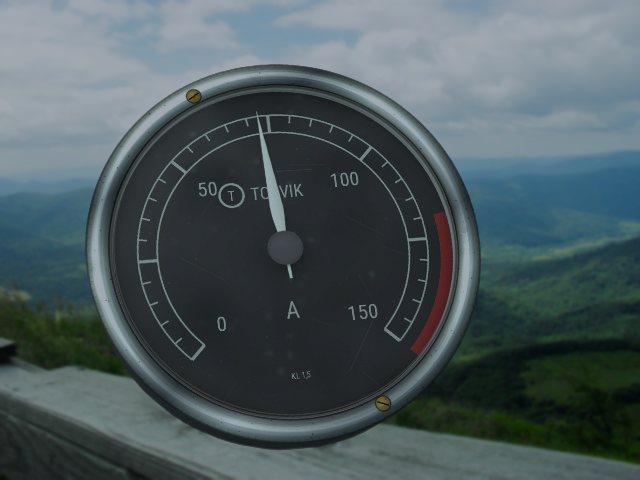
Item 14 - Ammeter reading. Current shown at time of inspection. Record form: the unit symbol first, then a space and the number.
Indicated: A 72.5
